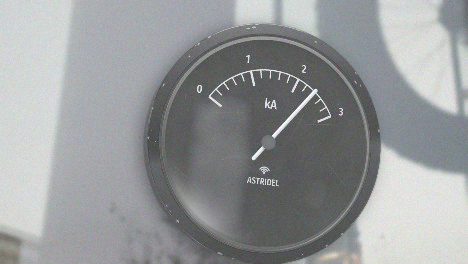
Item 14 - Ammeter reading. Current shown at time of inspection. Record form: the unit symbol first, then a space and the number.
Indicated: kA 2.4
